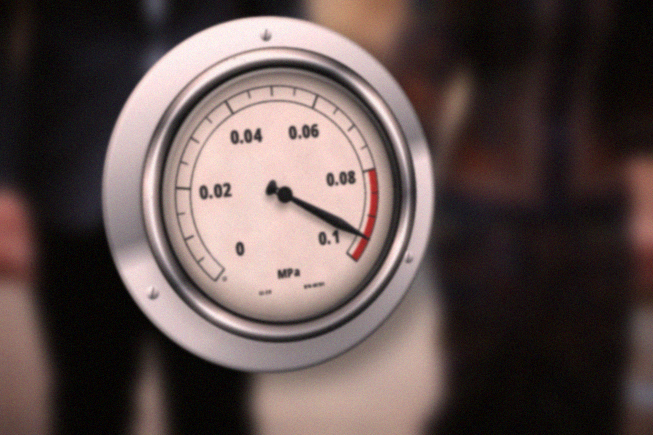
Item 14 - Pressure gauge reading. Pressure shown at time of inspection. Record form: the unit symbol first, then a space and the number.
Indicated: MPa 0.095
